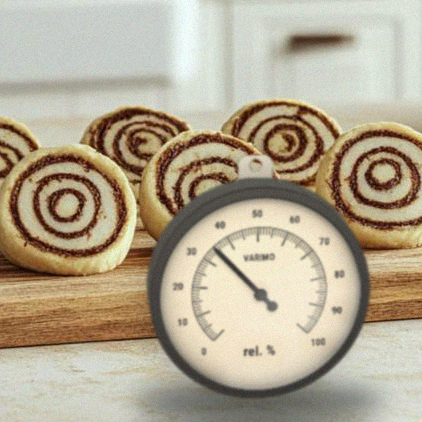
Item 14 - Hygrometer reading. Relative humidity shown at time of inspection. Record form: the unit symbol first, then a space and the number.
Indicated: % 35
